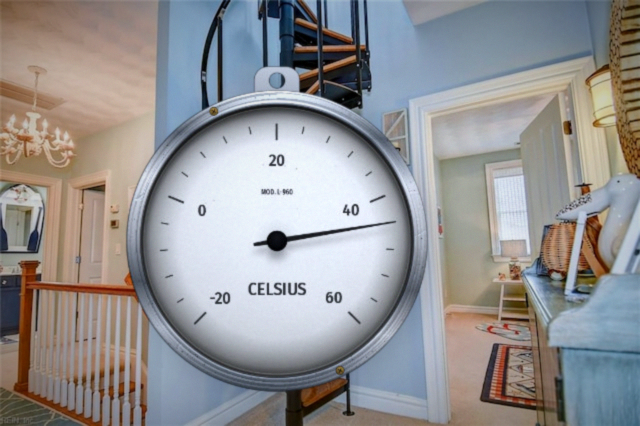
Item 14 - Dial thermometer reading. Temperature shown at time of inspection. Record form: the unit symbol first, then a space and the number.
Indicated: °C 44
